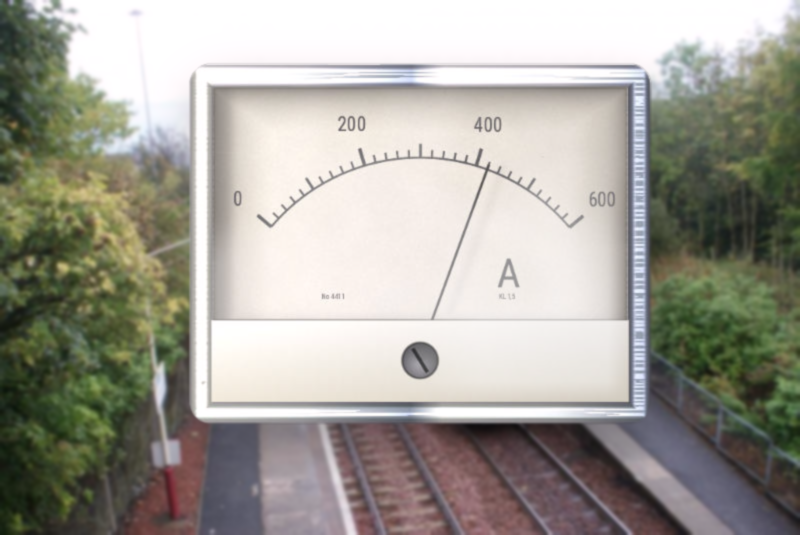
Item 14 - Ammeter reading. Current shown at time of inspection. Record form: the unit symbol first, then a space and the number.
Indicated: A 420
